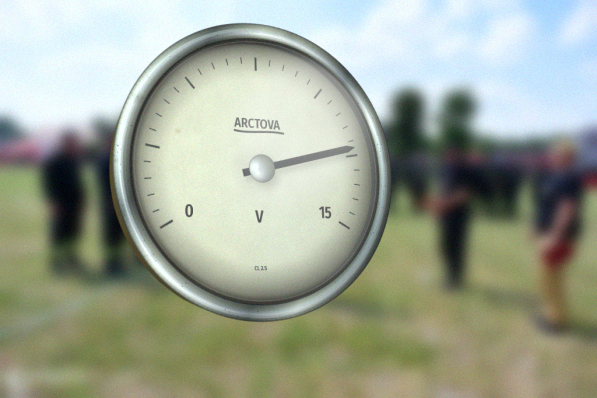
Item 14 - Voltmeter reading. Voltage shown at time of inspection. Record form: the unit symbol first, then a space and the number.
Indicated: V 12.25
